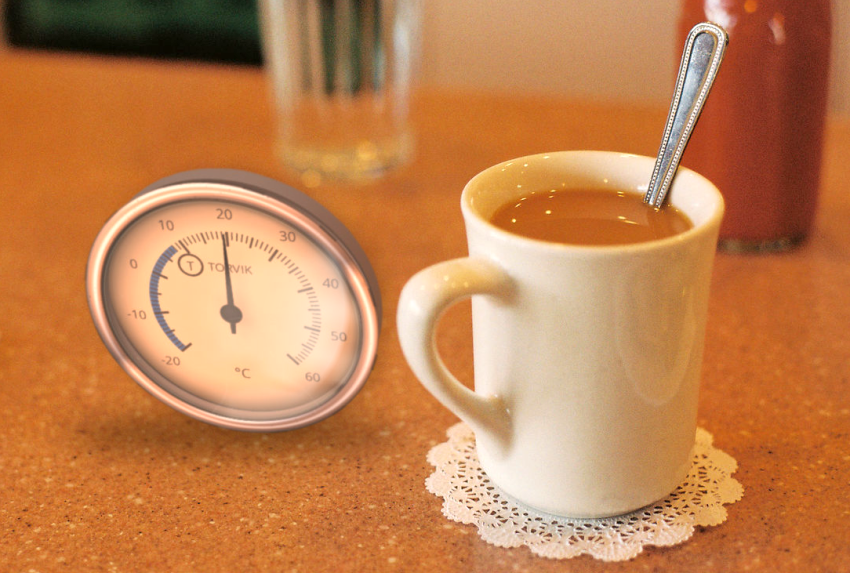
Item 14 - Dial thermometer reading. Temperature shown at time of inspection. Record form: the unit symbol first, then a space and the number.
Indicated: °C 20
